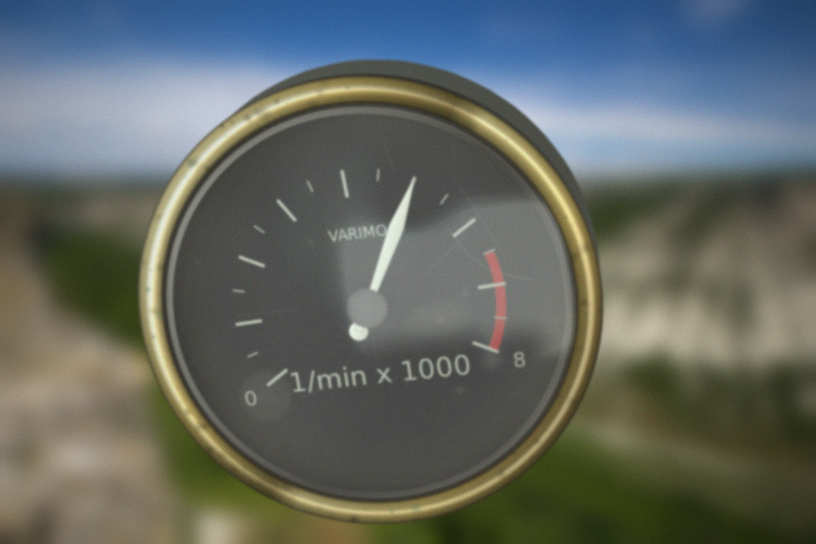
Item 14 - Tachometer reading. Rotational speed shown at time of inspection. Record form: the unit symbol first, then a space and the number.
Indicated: rpm 5000
